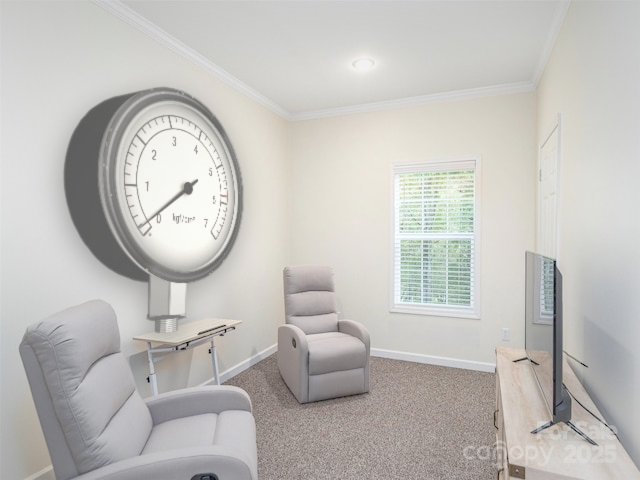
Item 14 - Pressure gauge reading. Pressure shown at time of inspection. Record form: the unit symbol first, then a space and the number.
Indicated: kg/cm² 0.2
